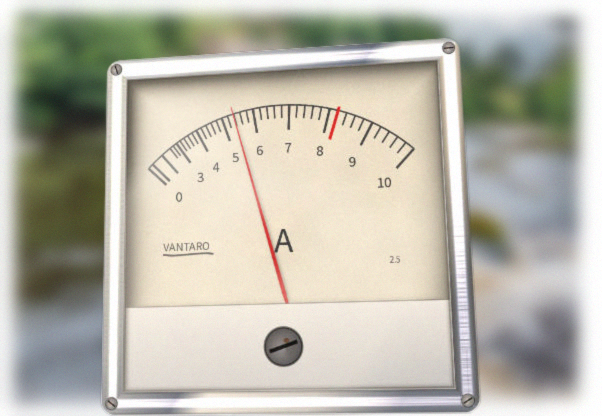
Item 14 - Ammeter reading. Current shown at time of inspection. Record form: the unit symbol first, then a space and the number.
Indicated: A 5.4
